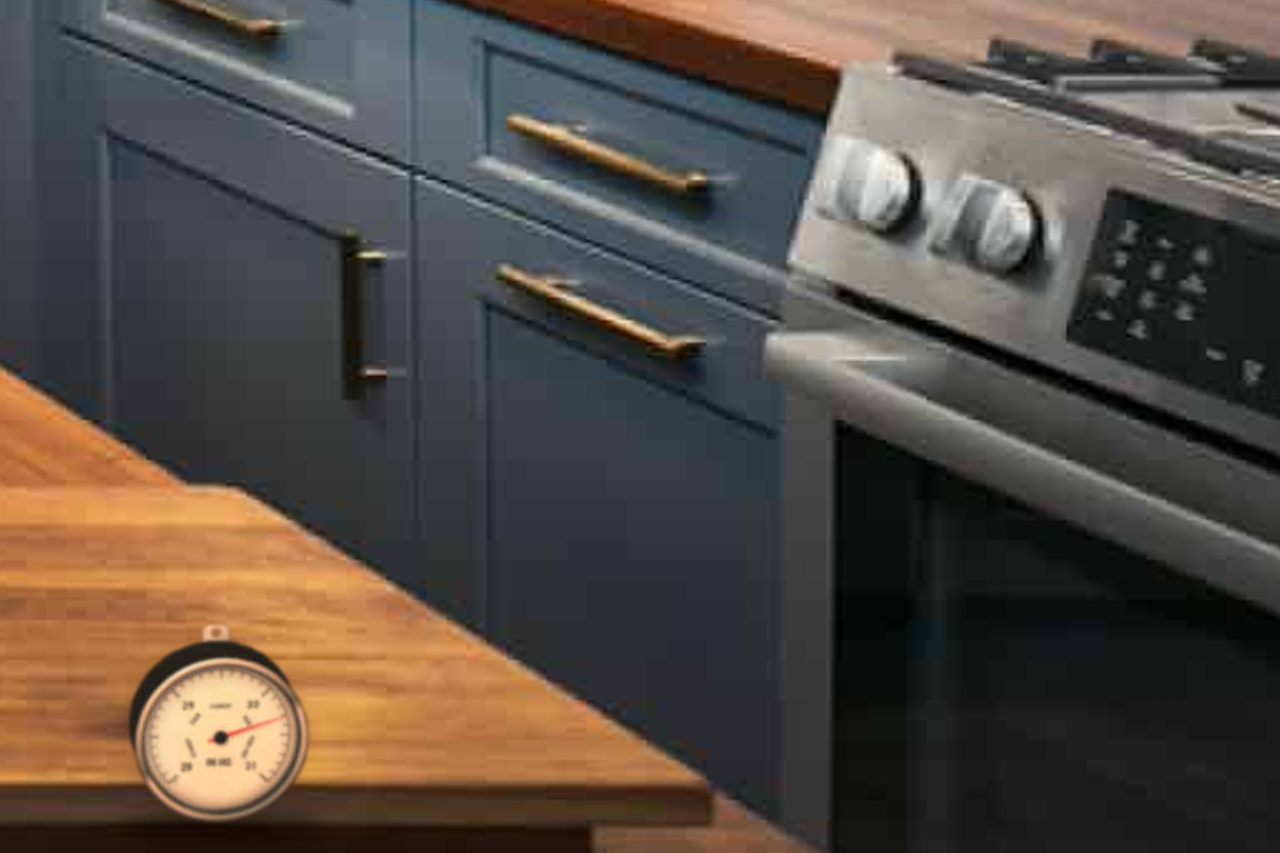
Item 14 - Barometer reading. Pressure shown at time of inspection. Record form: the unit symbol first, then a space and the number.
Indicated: inHg 30.3
